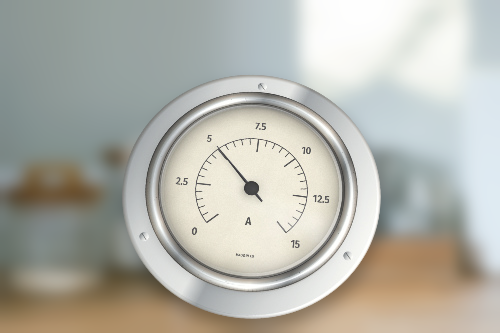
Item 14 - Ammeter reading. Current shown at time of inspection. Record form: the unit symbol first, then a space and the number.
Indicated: A 5
